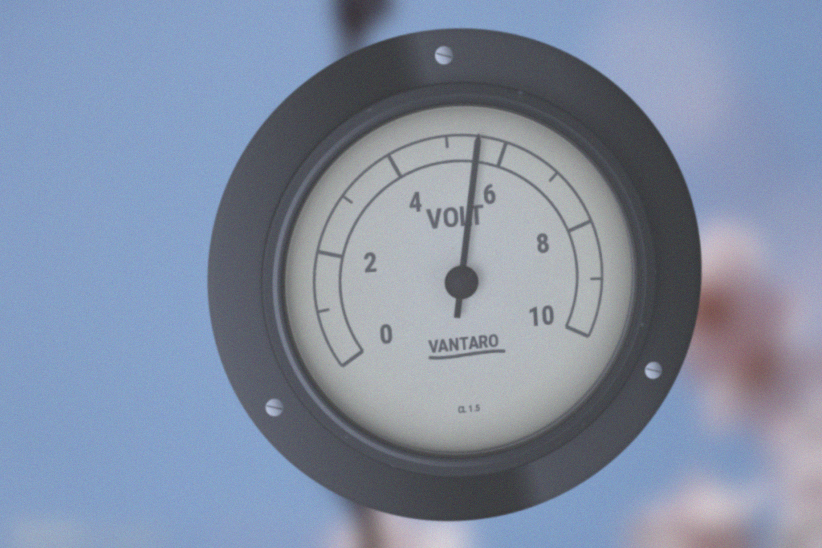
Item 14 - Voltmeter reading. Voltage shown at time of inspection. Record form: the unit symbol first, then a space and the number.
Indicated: V 5.5
